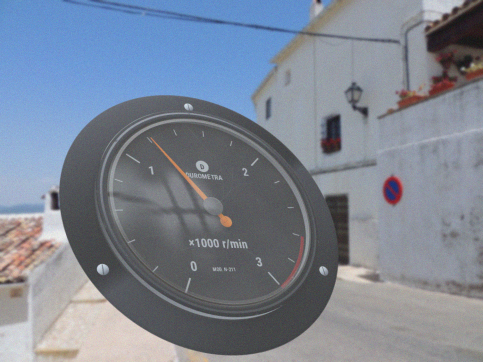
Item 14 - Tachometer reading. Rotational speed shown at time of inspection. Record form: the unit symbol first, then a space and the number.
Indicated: rpm 1200
